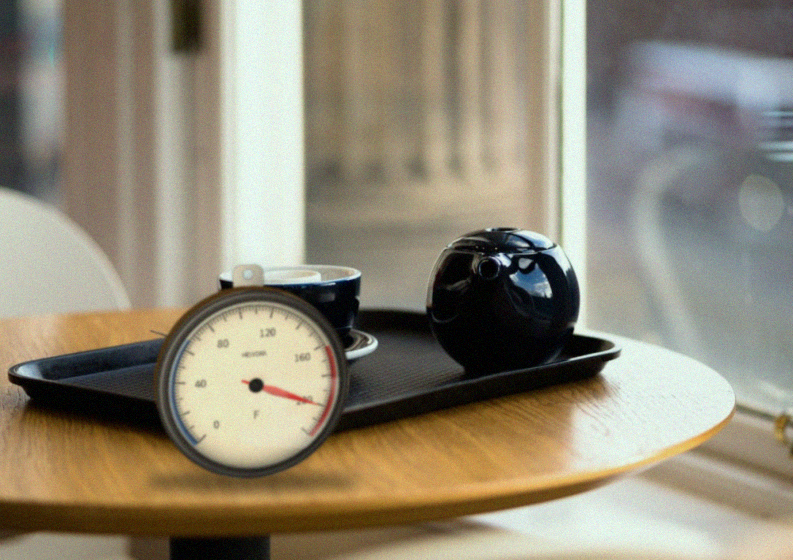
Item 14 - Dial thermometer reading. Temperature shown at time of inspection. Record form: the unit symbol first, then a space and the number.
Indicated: °F 200
